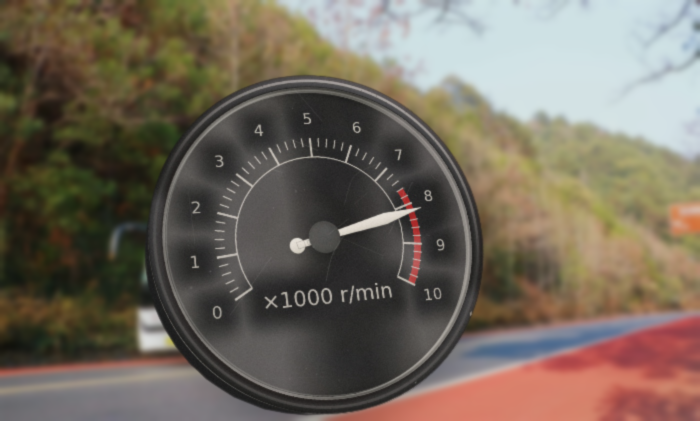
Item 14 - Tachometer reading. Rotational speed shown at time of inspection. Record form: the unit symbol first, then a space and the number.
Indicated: rpm 8200
